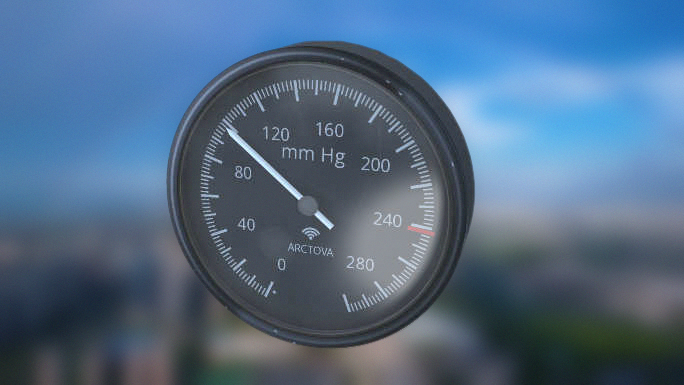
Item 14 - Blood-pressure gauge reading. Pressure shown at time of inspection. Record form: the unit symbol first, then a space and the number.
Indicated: mmHg 100
